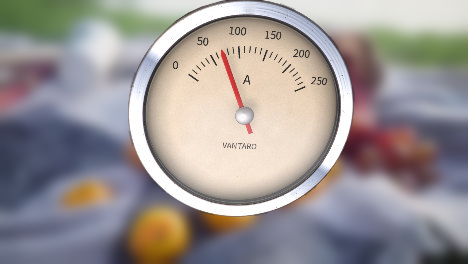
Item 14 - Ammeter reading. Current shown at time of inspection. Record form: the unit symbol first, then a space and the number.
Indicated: A 70
